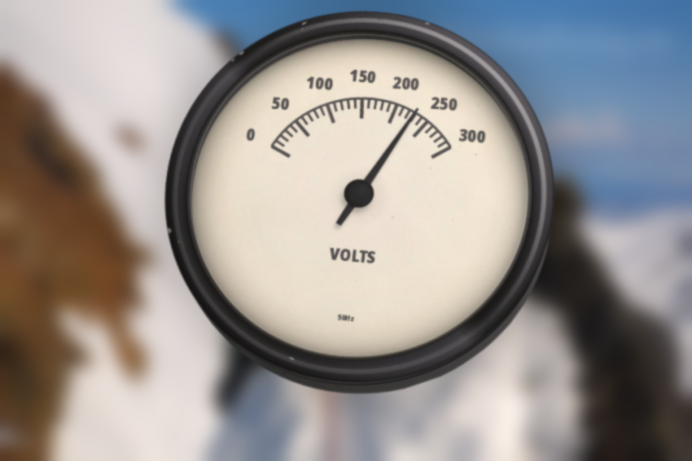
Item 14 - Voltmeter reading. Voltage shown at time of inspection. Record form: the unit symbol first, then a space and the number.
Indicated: V 230
